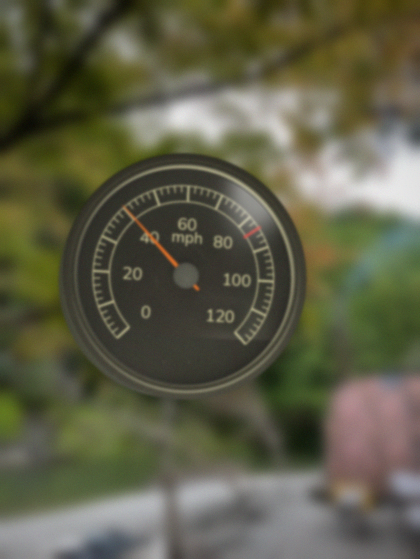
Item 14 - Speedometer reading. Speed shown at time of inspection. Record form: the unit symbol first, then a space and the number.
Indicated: mph 40
